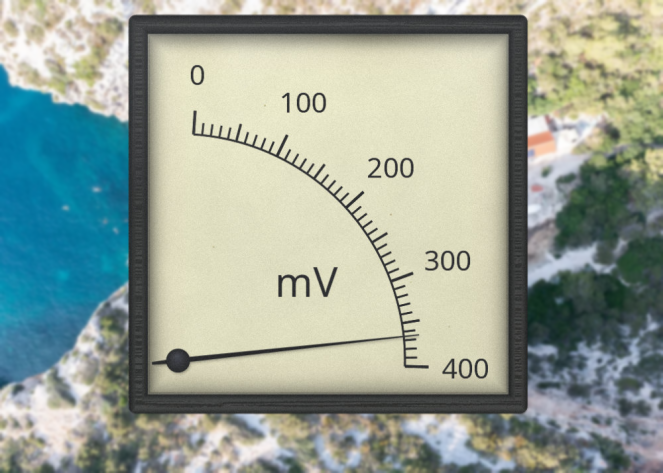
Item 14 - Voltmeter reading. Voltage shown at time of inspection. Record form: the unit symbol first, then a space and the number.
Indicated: mV 365
